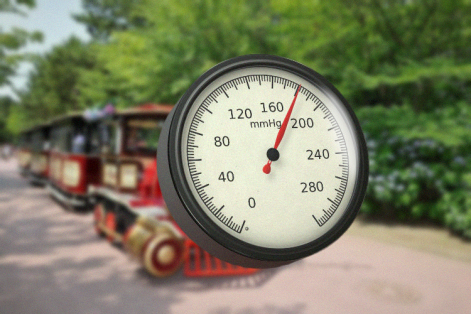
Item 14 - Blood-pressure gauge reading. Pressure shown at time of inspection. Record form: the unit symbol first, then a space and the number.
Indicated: mmHg 180
